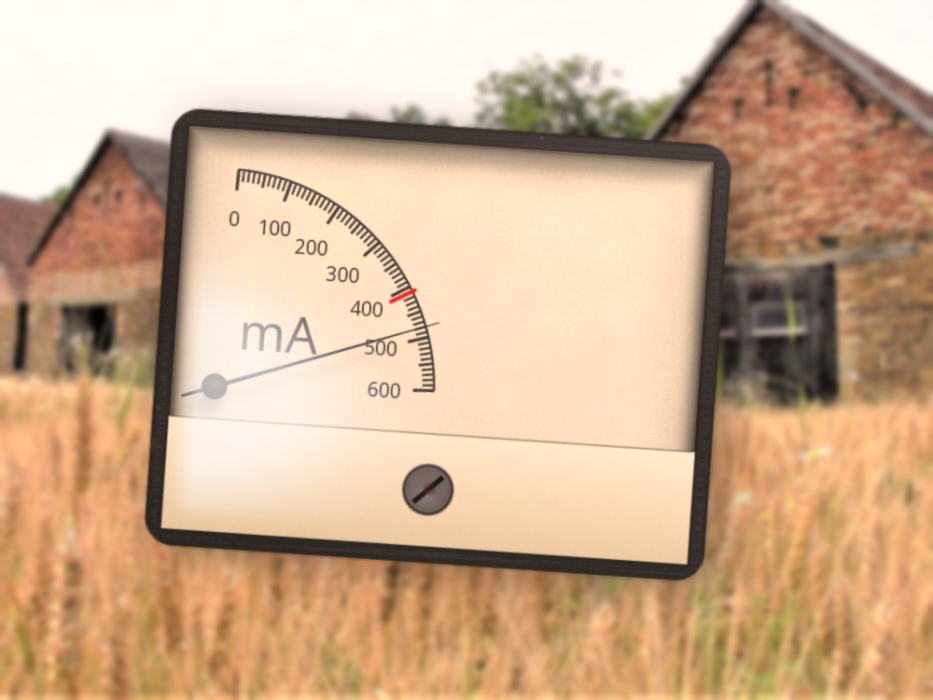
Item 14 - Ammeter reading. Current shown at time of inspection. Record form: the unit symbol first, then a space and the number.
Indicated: mA 480
